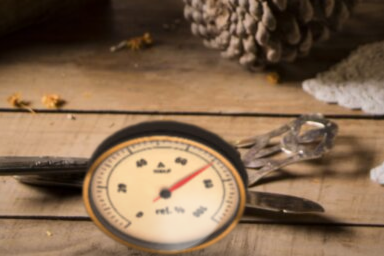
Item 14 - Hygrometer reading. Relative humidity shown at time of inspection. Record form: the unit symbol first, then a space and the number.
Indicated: % 70
